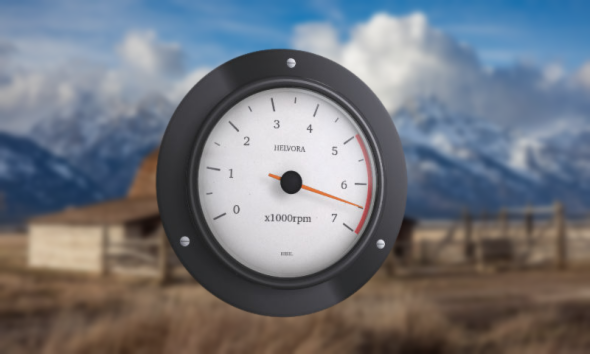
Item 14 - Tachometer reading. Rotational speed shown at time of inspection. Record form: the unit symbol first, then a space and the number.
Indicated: rpm 6500
